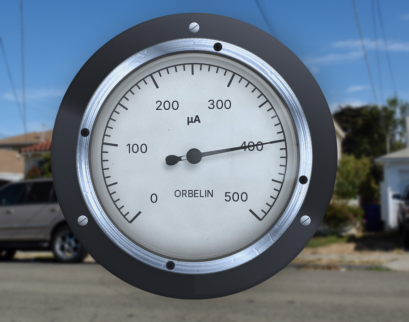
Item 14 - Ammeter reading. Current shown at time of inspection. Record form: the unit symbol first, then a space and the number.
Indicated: µA 400
